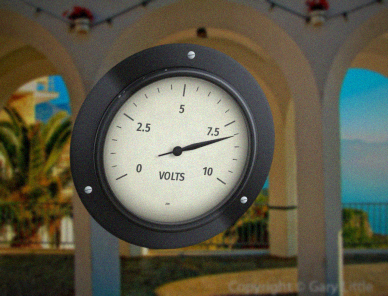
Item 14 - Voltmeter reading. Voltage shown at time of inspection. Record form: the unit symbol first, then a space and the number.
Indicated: V 8
